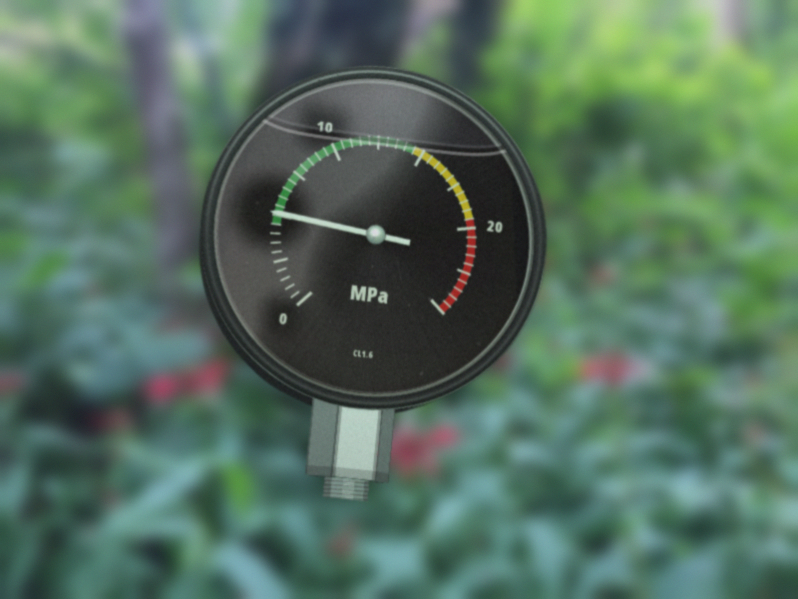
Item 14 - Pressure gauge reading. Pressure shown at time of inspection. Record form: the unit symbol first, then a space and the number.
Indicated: MPa 5
